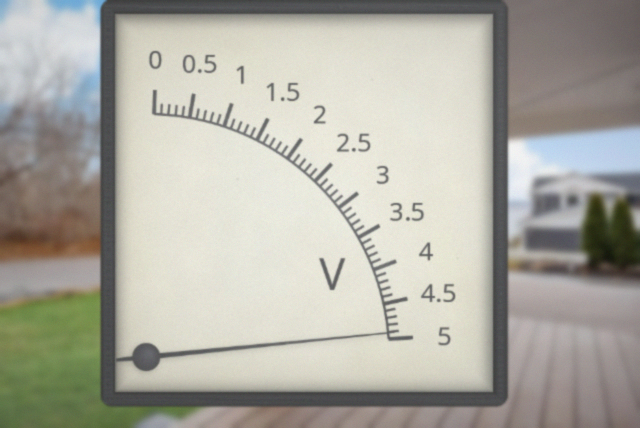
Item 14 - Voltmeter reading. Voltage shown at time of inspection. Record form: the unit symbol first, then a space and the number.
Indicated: V 4.9
